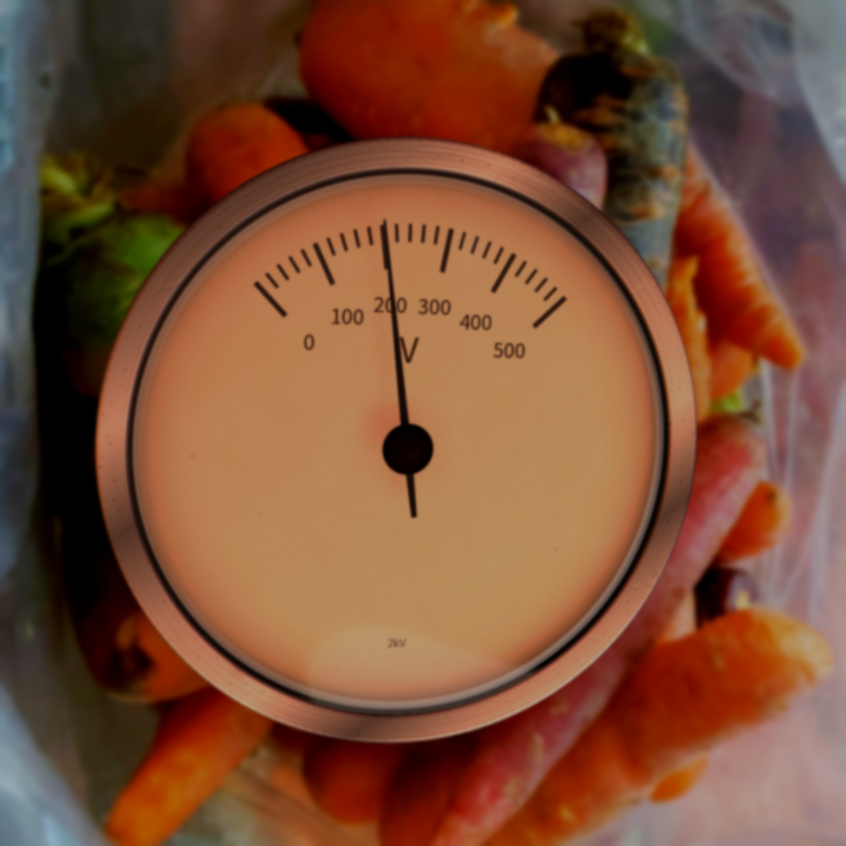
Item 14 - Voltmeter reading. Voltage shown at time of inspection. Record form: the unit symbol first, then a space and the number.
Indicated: V 200
